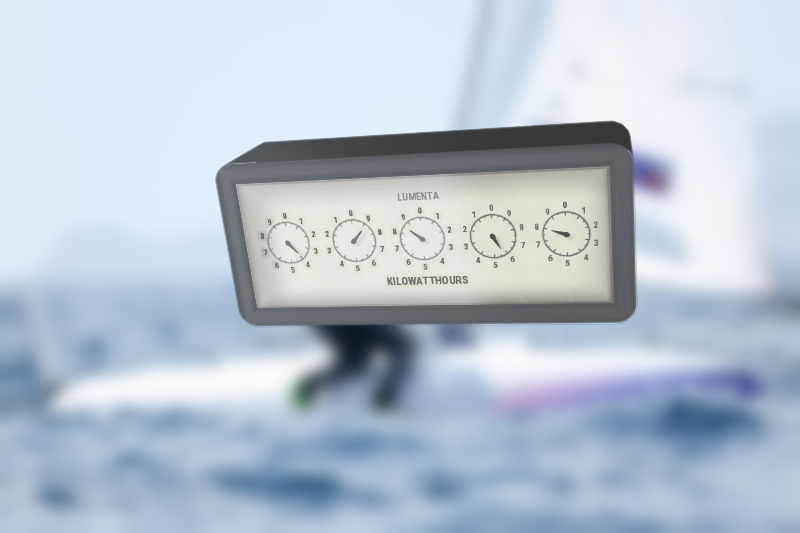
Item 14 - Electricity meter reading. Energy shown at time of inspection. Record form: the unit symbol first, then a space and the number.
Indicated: kWh 38858
